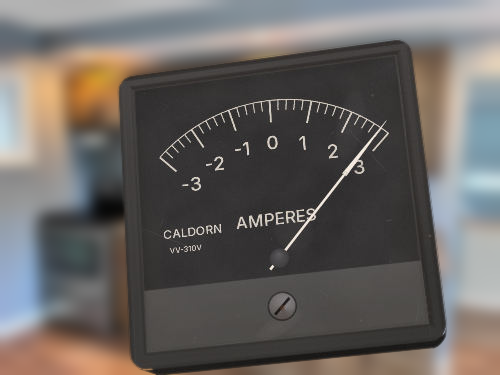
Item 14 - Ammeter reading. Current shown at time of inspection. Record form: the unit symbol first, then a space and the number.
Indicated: A 2.8
